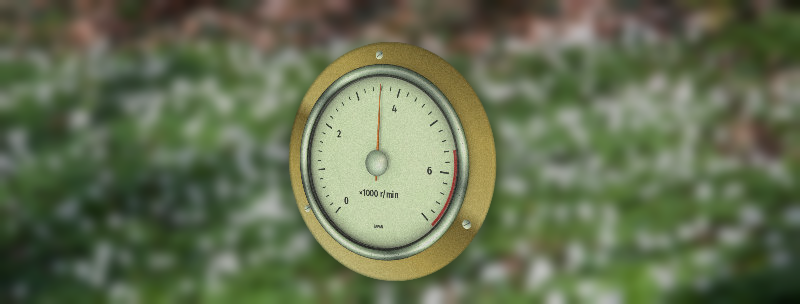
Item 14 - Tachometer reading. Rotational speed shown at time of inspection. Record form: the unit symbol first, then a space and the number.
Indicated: rpm 3600
